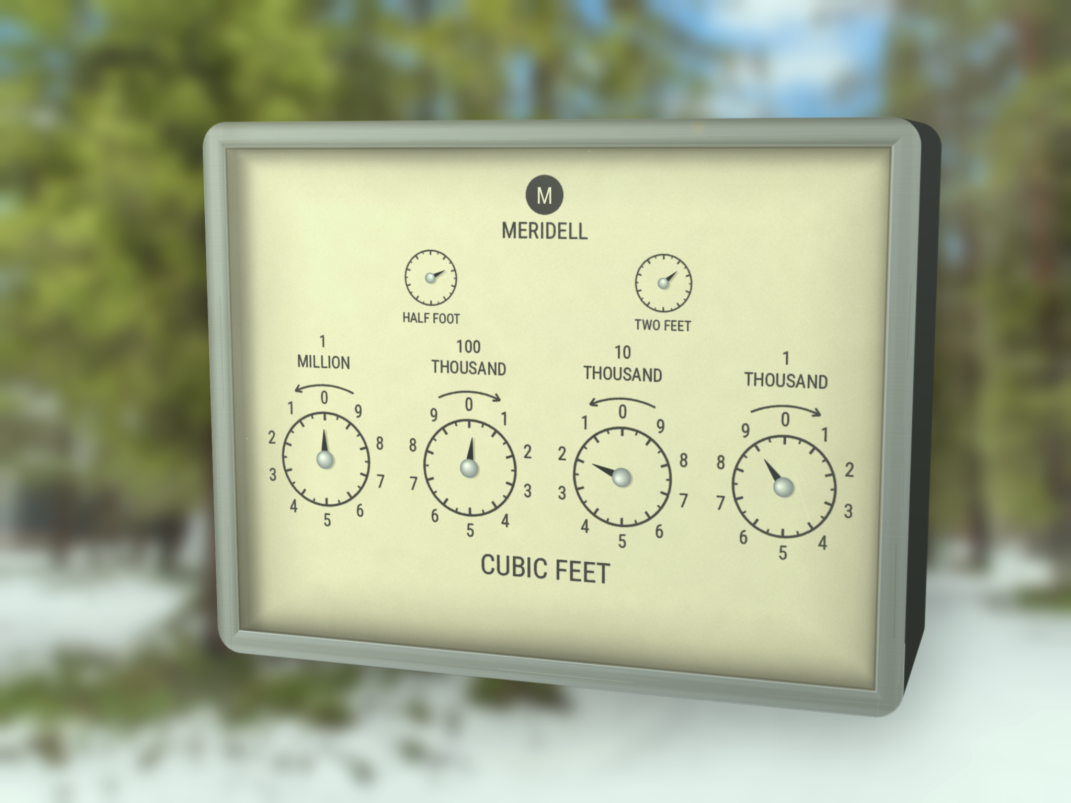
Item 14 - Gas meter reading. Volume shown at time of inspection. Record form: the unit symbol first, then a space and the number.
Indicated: ft³ 1900
